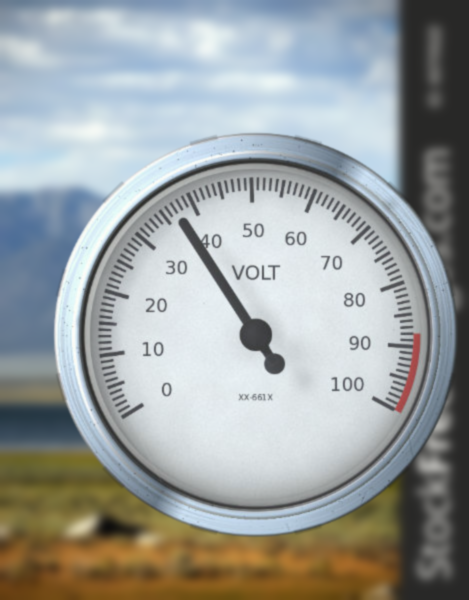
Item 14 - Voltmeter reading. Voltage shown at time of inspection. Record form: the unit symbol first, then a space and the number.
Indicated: V 37
